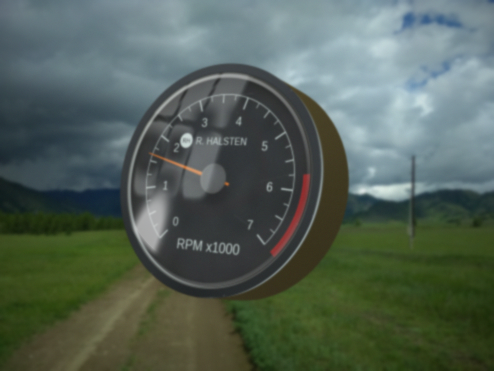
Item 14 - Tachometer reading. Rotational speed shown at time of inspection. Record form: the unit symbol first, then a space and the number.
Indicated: rpm 1625
